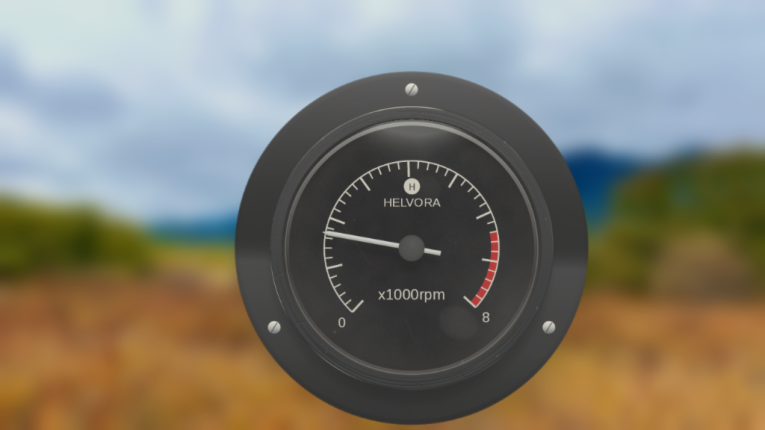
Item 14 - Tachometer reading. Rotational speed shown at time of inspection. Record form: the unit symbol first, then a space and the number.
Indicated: rpm 1700
